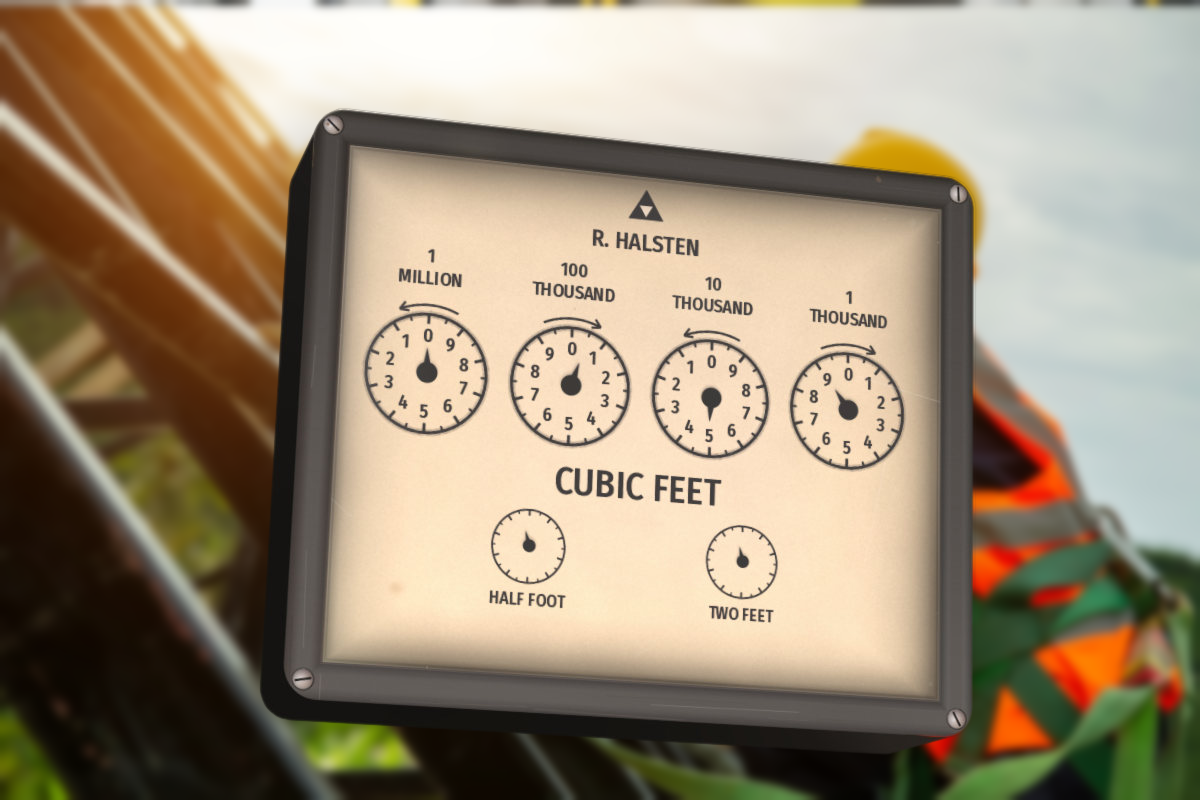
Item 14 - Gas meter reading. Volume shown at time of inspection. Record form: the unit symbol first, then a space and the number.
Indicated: ft³ 4900
